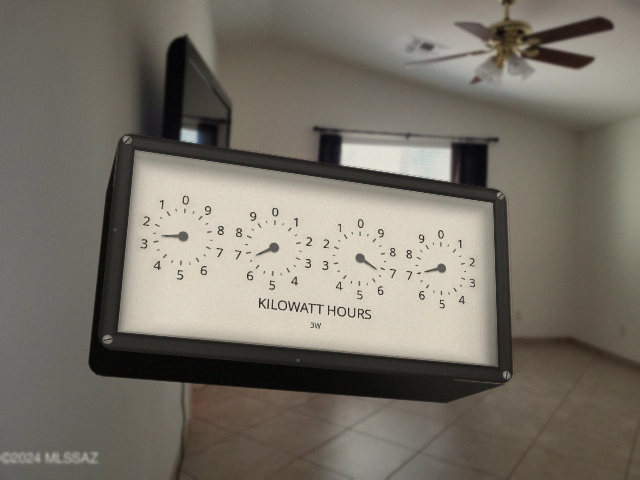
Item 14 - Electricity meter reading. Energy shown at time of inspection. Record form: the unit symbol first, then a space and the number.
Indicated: kWh 2667
